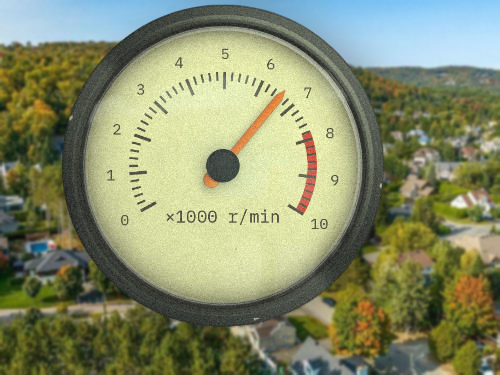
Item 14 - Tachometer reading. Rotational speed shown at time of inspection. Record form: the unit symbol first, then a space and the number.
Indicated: rpm 6600
